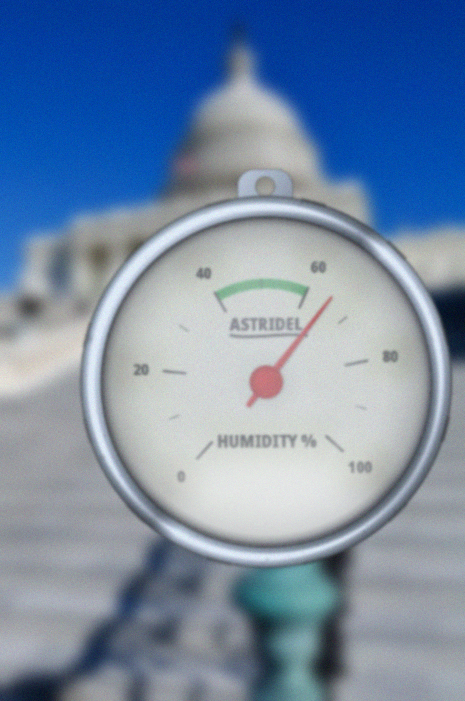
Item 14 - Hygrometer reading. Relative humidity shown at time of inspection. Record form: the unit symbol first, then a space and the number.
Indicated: % 65
